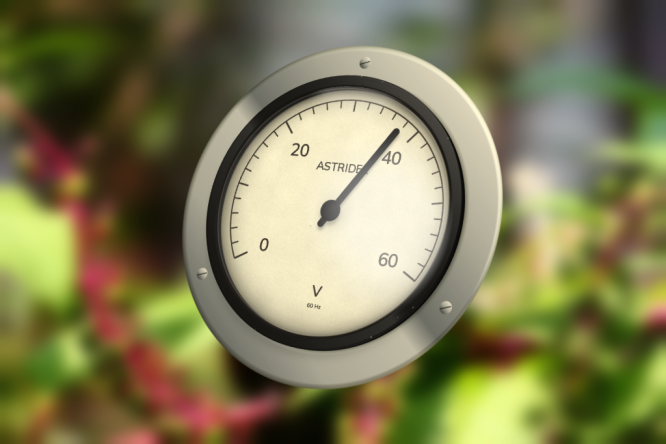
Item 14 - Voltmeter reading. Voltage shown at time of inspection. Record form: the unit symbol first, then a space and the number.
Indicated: V 38
